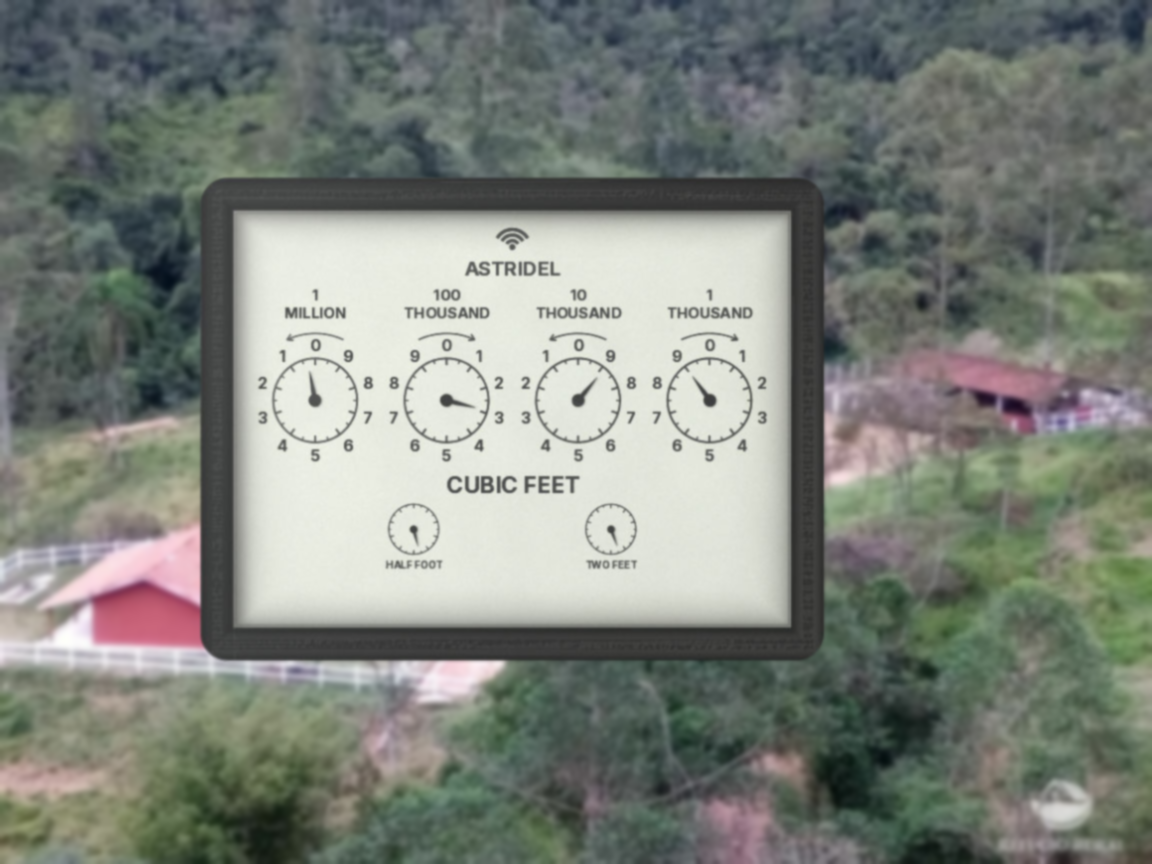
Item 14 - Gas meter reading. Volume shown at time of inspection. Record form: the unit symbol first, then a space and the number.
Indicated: ft³ 28900
